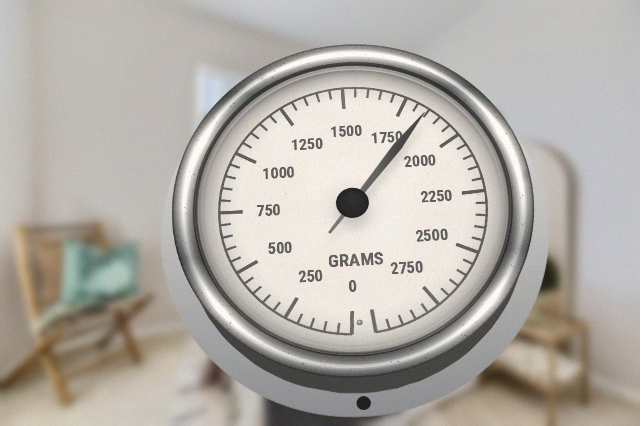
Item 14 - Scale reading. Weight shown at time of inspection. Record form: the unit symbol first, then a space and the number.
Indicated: g 1850
